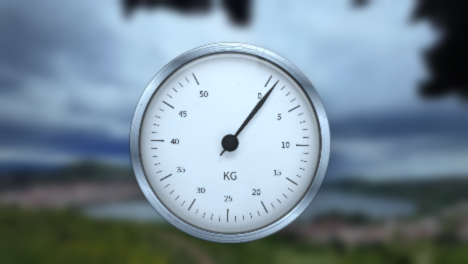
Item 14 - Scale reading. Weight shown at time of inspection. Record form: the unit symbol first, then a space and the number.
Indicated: kg 1
